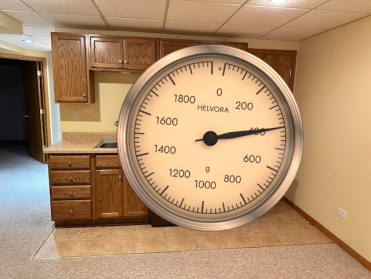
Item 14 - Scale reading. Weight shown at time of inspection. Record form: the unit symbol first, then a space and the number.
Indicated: g 400
